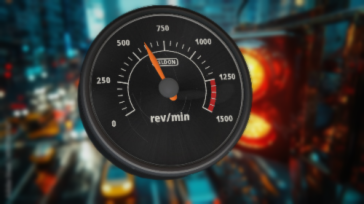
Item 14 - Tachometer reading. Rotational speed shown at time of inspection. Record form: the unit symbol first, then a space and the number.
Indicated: rpm 600
